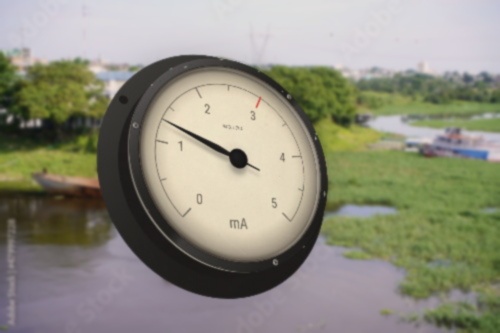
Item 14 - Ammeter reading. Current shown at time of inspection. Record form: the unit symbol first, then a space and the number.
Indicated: mA 1.25
